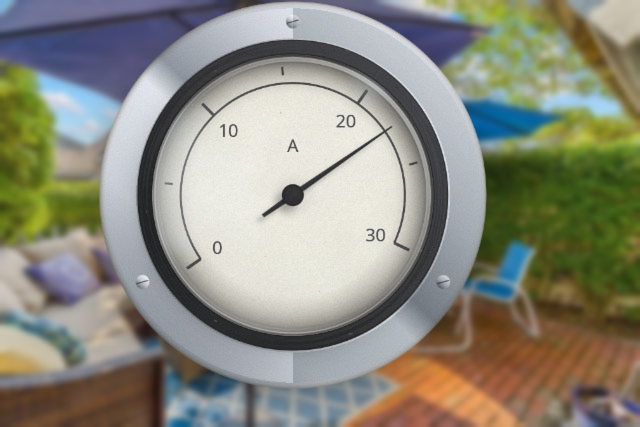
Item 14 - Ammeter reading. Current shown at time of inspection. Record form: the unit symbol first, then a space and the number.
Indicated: A 22.5
